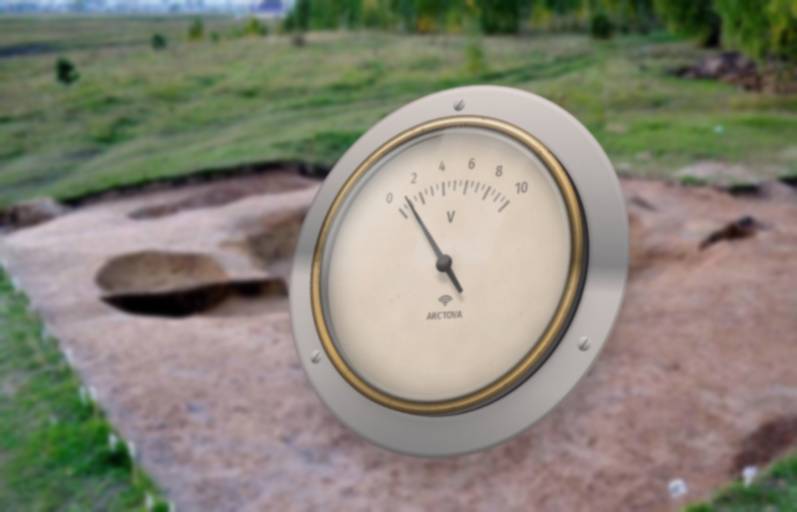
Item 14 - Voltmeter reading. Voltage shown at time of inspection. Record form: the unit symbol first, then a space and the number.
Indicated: V 1
